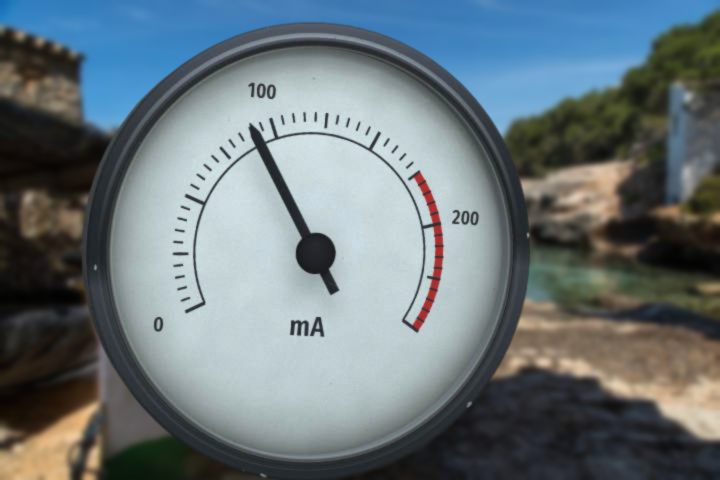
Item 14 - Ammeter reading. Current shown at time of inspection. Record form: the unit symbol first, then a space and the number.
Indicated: mA 90
